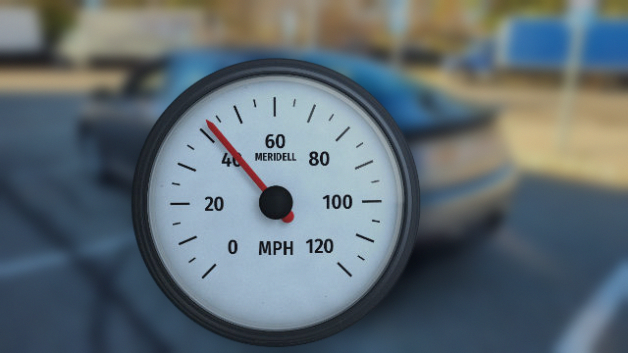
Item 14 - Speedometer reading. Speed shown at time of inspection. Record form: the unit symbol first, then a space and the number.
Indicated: mph 42.5
